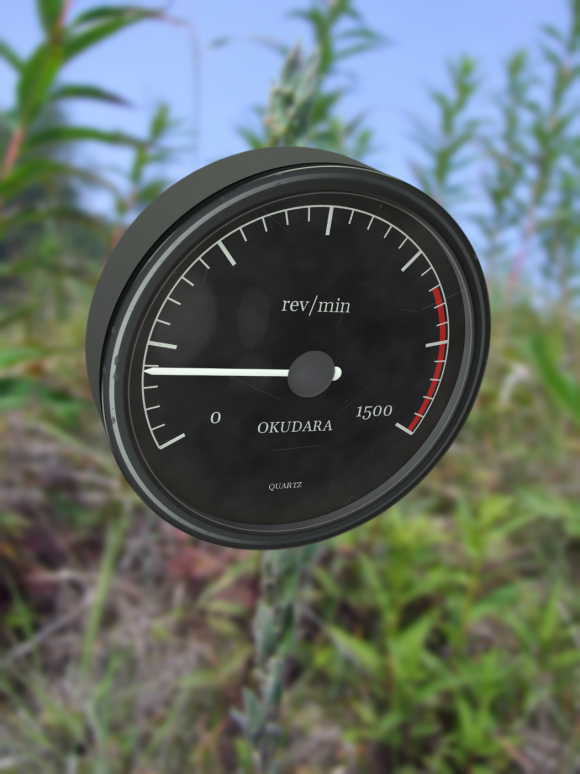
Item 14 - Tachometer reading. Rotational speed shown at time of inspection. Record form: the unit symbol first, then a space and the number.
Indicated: rpm 200
